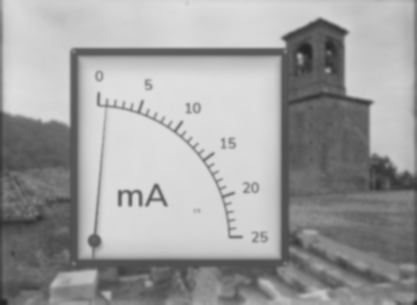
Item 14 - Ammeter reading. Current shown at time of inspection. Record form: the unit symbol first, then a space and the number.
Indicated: mA 1
